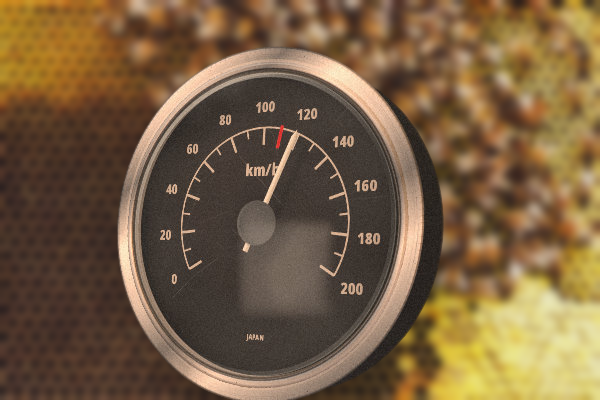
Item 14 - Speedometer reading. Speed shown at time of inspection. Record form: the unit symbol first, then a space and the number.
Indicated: km/h 120
